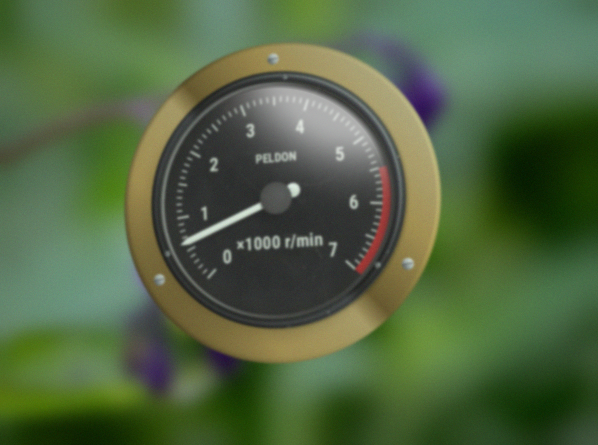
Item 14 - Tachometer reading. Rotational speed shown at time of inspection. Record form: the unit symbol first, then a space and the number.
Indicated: rpm 600
